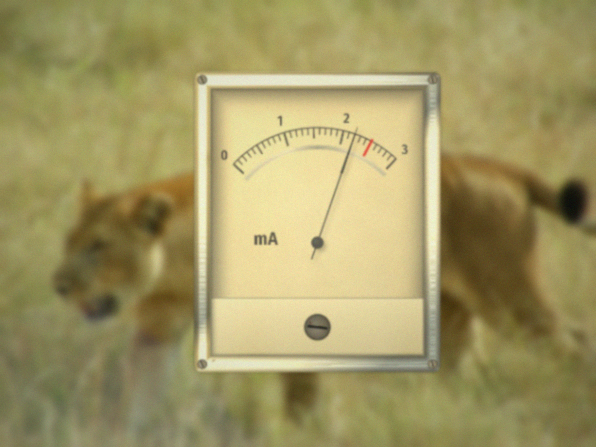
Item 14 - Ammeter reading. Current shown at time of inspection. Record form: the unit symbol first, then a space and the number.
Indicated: mA 2.2
